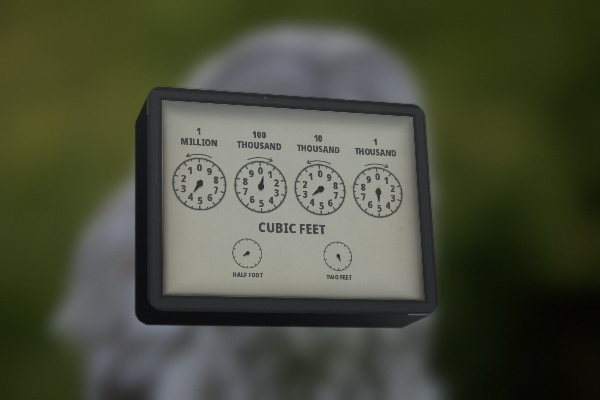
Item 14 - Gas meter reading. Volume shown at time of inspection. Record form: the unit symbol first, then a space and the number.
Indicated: ft³ 403500
